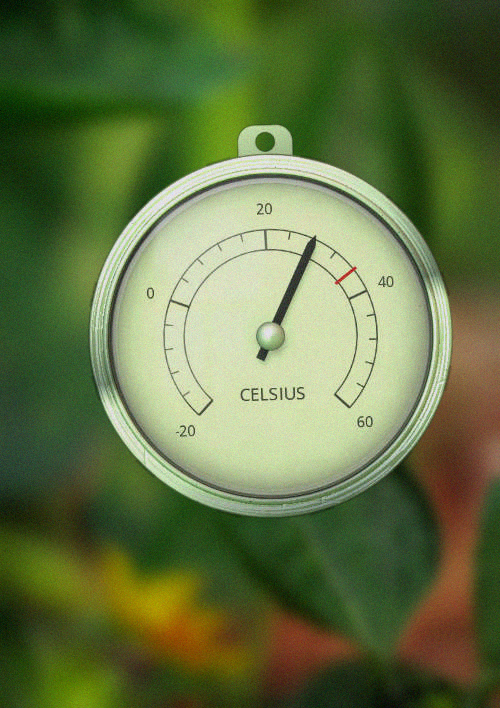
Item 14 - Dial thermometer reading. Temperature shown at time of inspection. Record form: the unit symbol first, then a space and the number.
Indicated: °C 28
